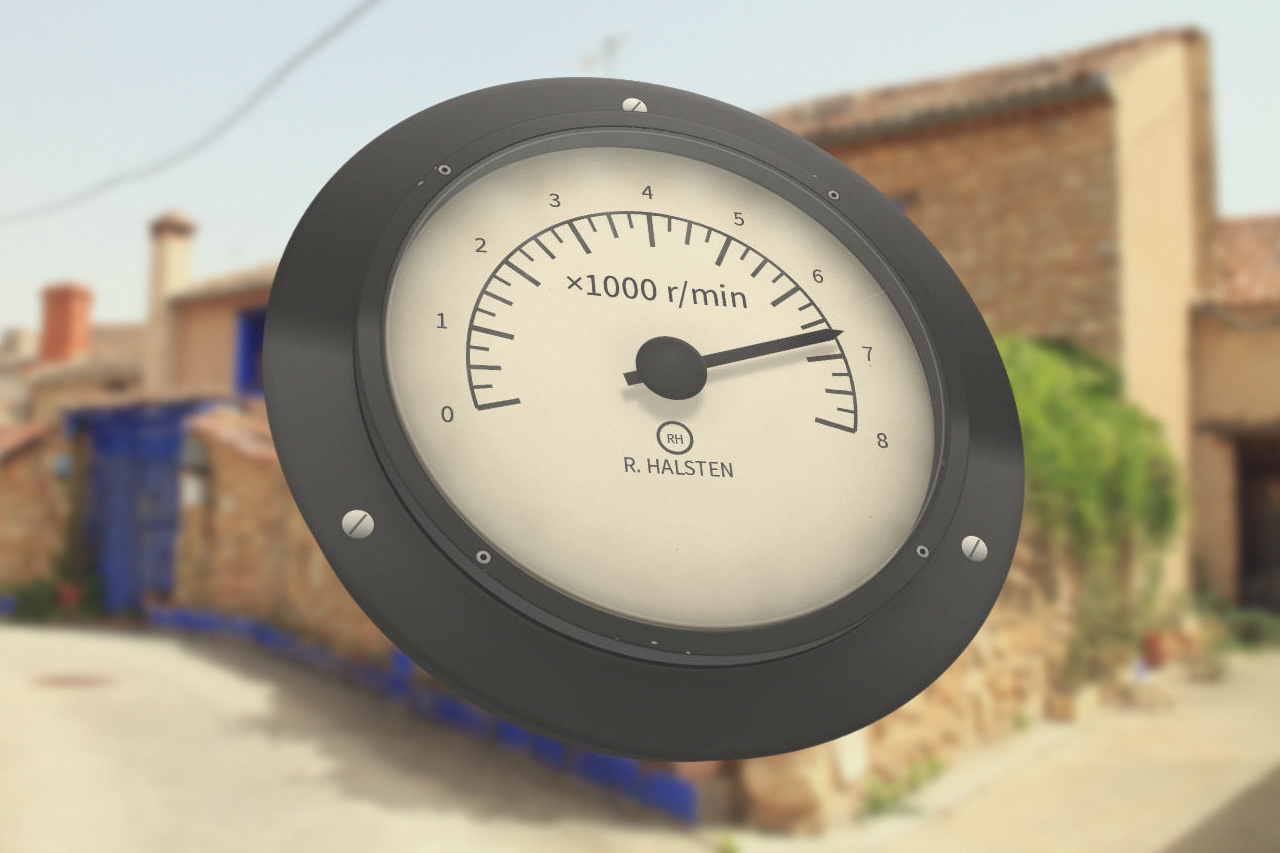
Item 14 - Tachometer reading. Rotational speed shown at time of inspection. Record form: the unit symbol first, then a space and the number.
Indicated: rpm 6750
